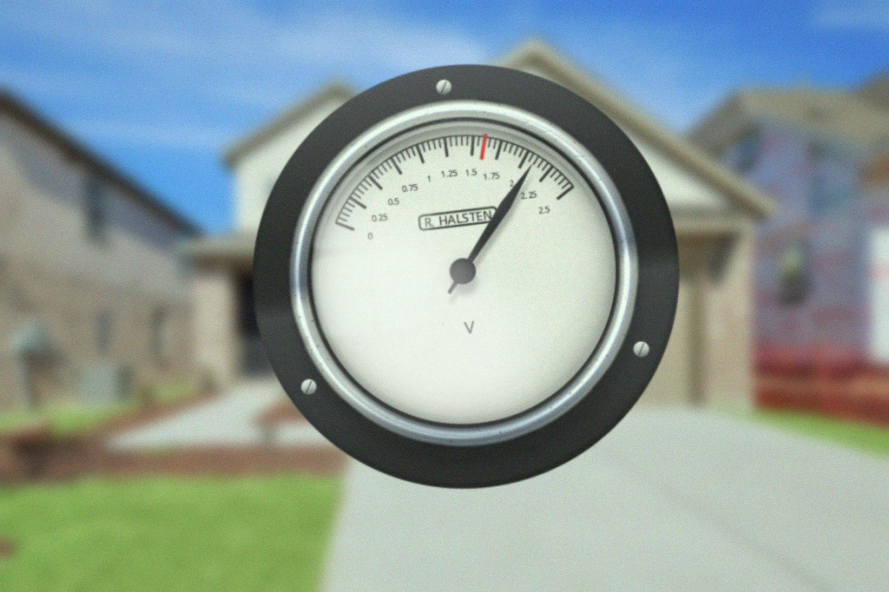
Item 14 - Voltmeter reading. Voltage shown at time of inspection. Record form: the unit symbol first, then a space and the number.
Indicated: V 2.1
